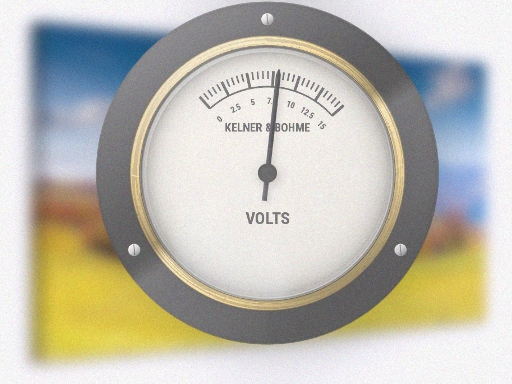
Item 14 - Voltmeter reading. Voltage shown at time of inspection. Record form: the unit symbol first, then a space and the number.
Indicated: V 8
